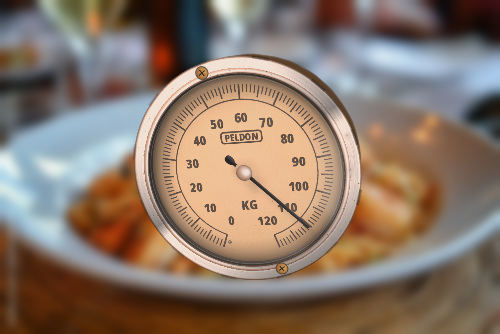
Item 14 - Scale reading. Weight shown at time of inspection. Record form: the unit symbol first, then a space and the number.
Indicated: kg 110
